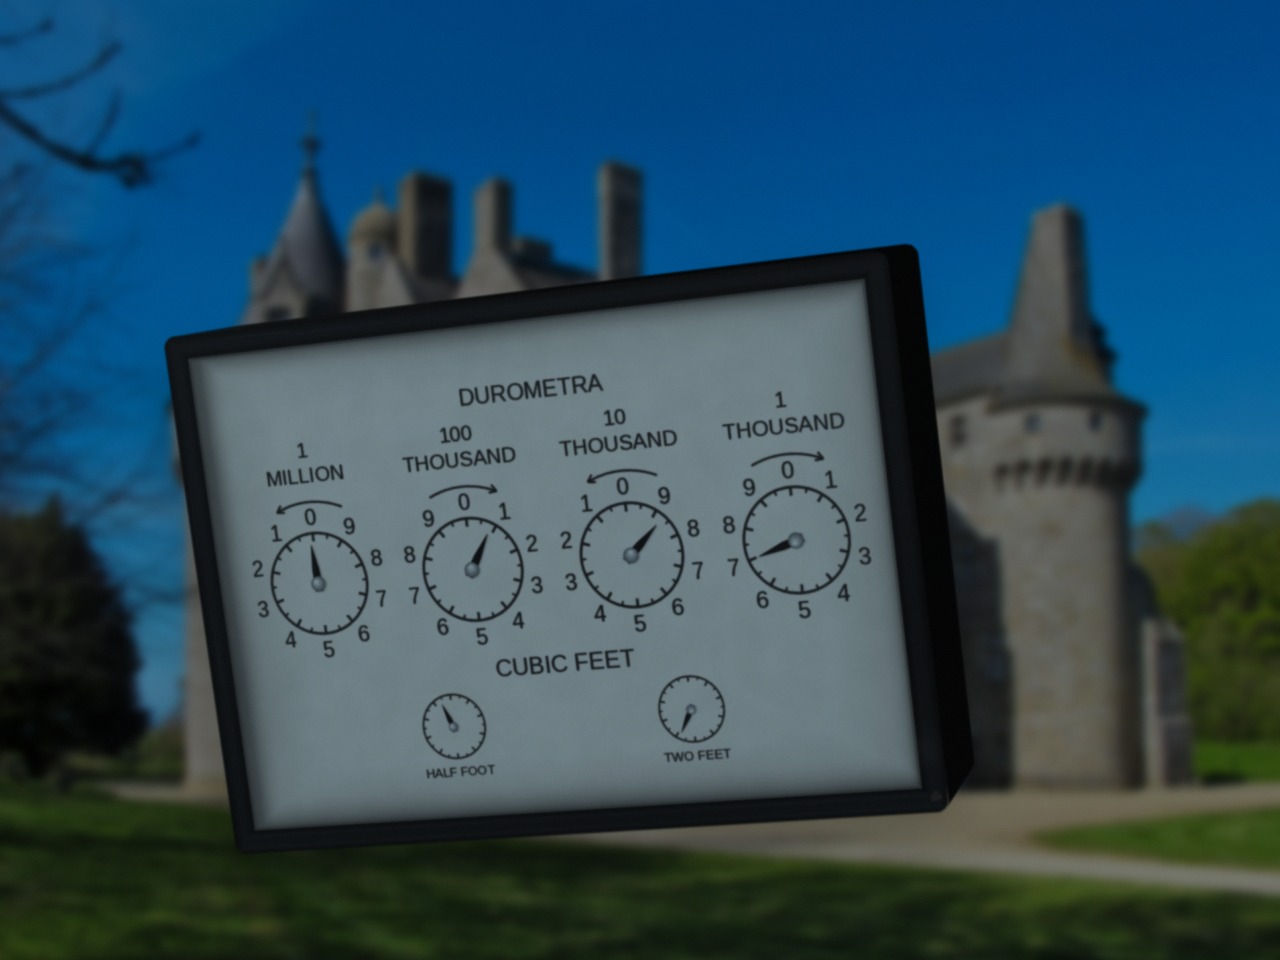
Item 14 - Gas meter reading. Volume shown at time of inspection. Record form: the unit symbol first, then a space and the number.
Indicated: ft³ 8700
